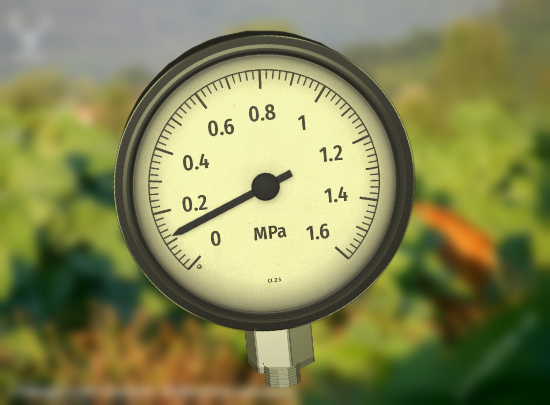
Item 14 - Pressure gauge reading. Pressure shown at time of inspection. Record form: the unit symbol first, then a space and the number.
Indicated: MPa 0.12
